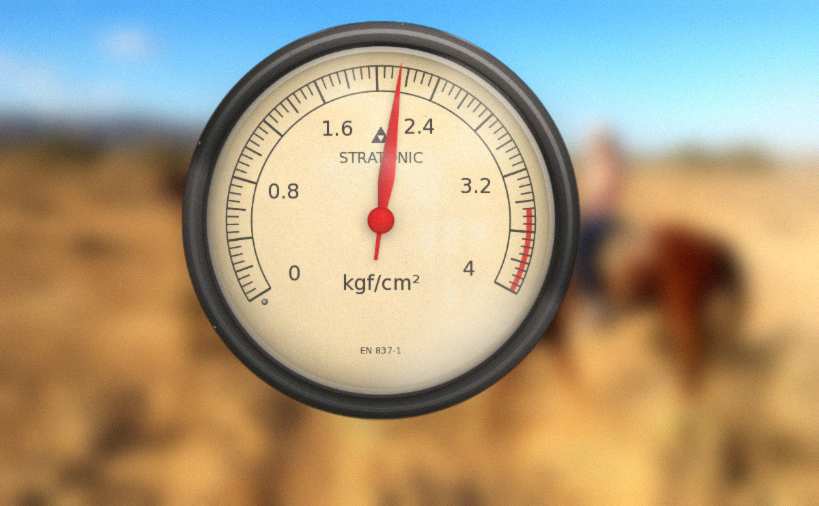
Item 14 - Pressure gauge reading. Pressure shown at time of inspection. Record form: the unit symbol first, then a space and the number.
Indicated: kg/cm² 2.15
